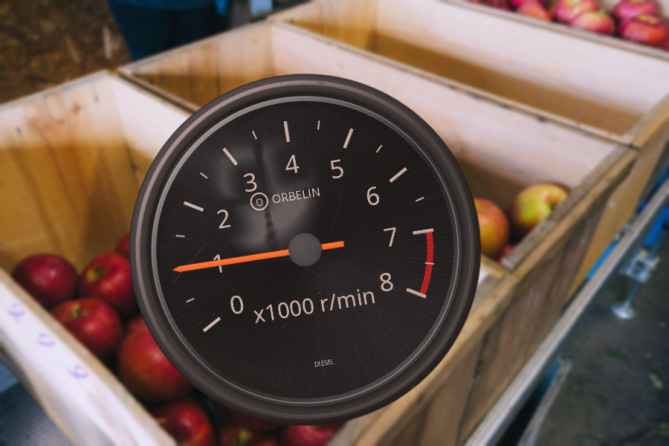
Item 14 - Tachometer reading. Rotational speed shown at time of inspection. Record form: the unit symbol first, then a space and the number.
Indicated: rpm 1000
